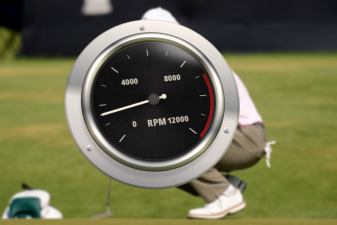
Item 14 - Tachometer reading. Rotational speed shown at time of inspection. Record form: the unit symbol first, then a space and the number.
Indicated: rpm 1500
